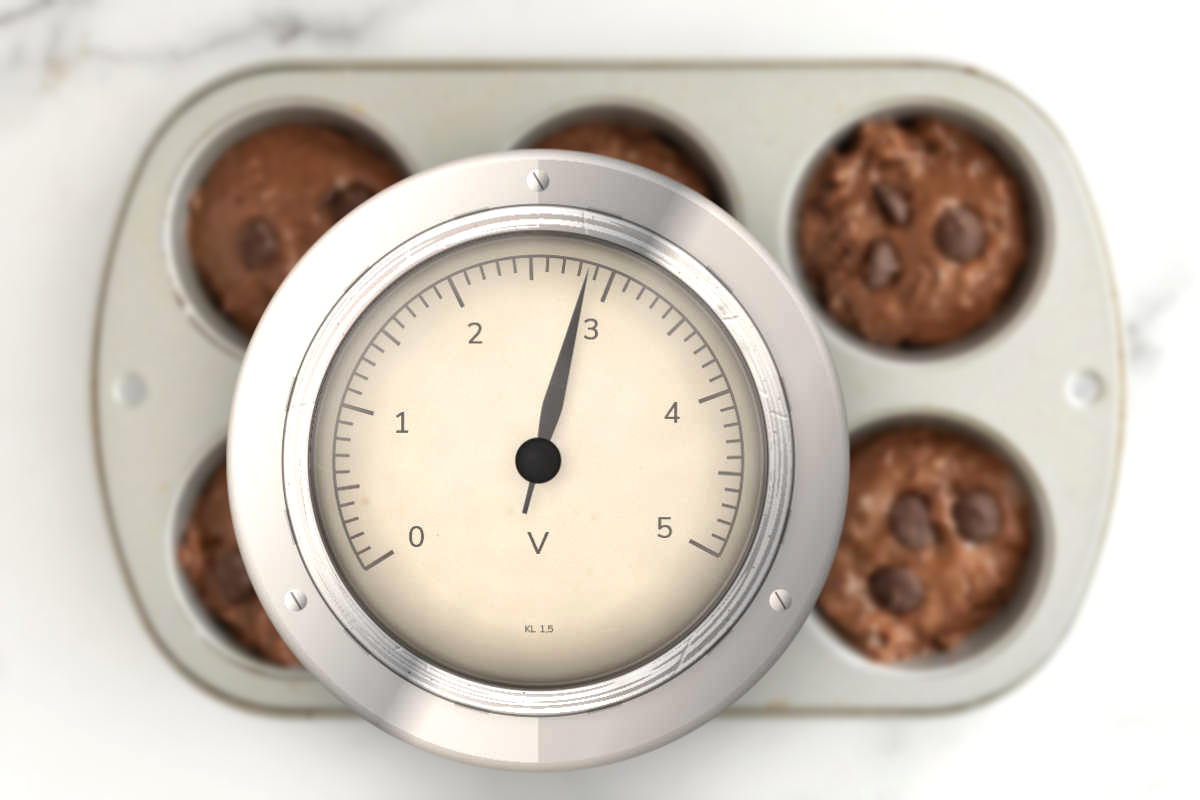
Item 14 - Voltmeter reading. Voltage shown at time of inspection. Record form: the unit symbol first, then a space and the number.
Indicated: V 2.85
